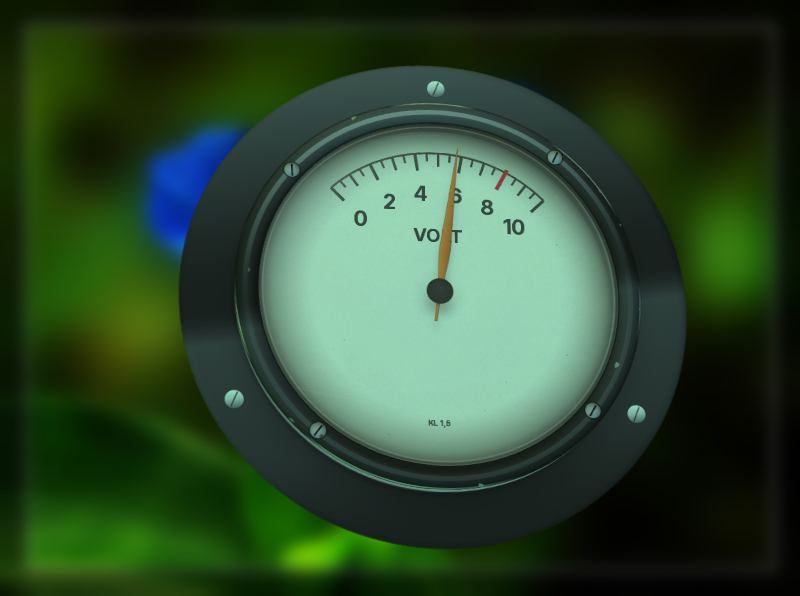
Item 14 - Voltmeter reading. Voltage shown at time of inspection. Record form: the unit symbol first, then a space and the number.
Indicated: V 5.75
